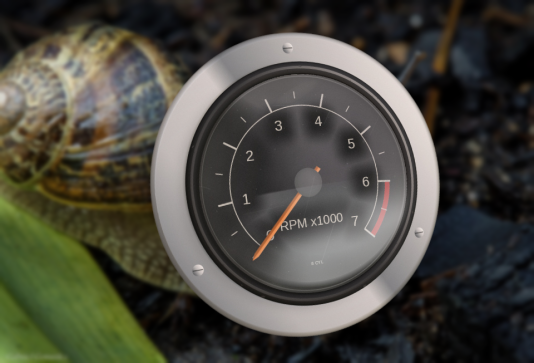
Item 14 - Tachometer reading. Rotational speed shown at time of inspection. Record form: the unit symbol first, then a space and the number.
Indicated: rpm 0
